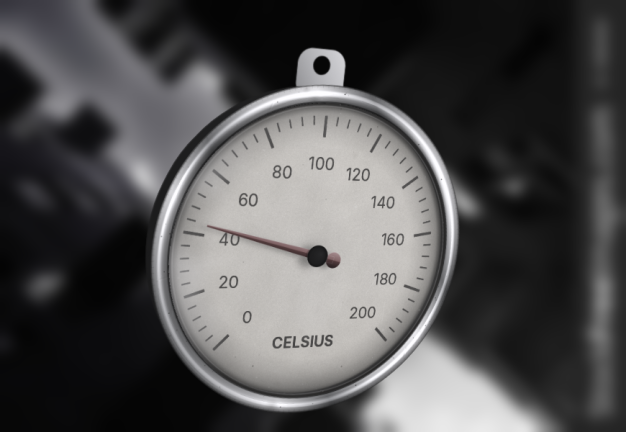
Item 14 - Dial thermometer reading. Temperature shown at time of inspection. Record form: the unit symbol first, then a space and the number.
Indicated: °C 44
